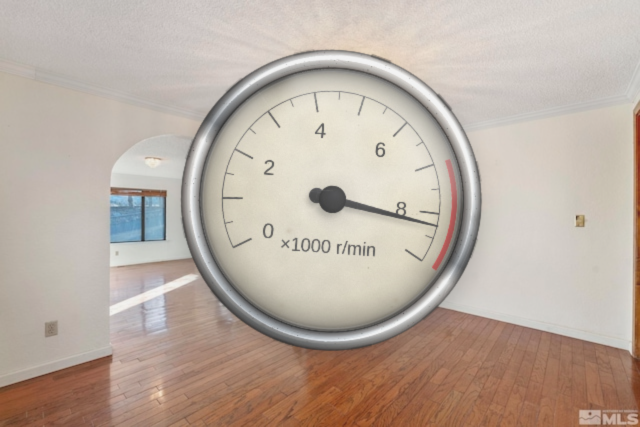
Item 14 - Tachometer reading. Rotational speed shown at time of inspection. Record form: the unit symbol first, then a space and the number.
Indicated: rpm 8250
